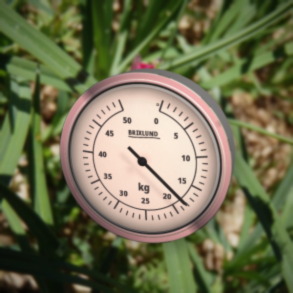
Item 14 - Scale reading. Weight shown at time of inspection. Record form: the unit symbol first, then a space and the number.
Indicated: kg 18
